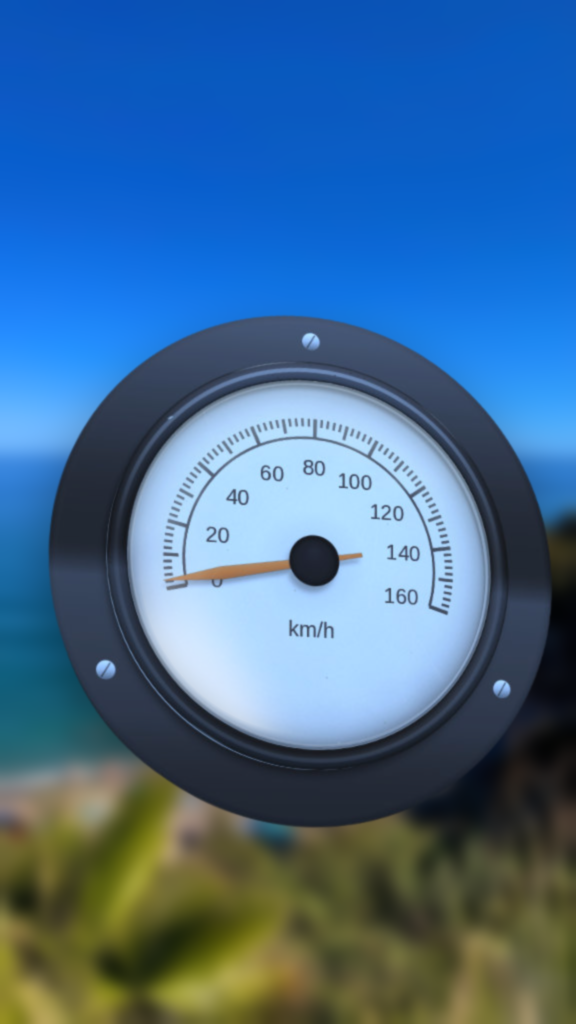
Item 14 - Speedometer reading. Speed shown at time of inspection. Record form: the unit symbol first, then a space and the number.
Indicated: km/h 2
